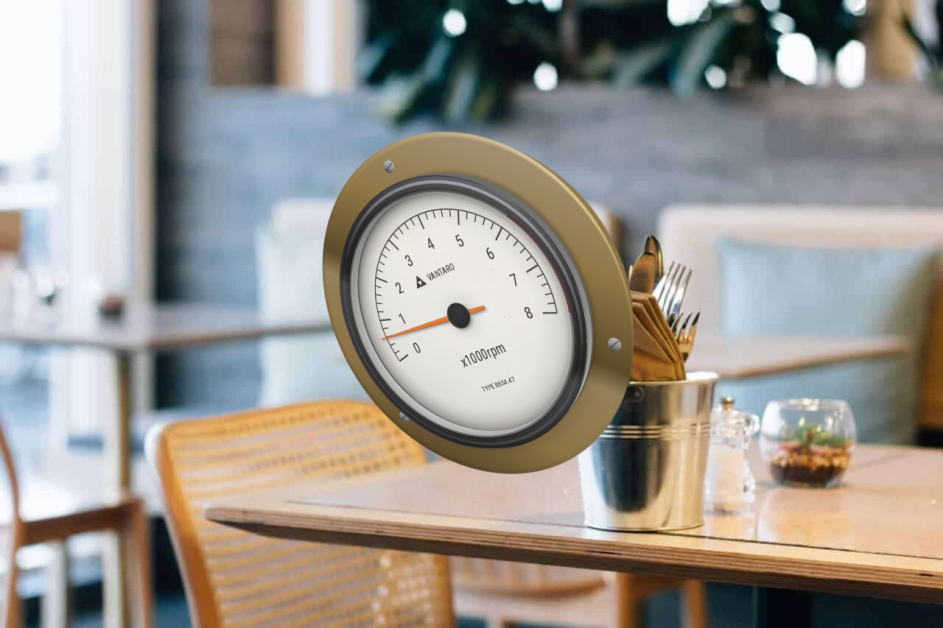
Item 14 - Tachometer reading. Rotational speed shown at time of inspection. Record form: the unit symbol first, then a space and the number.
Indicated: rpm 600
